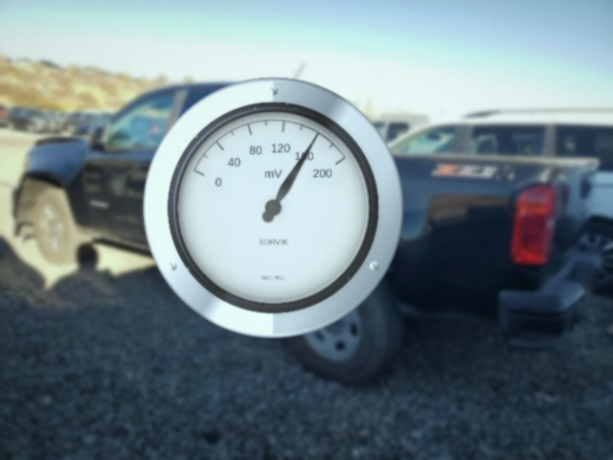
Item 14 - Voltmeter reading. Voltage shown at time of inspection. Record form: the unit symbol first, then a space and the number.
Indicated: mV 160
